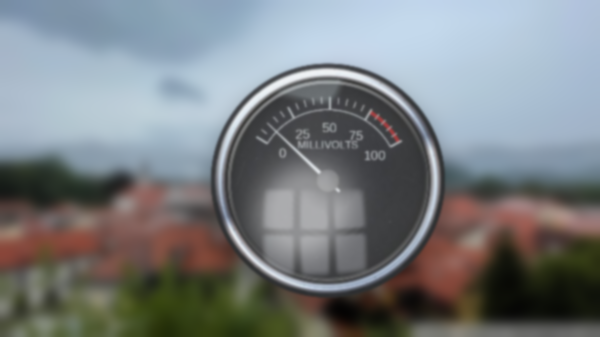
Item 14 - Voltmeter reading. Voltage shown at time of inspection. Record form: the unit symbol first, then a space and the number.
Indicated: mV 10
